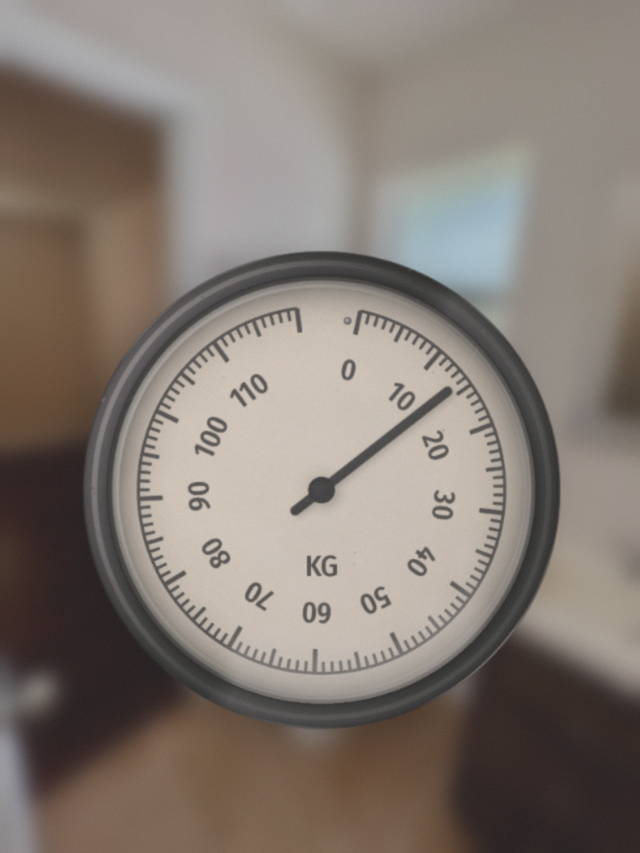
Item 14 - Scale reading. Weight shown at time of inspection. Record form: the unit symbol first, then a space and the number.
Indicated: kg 14
